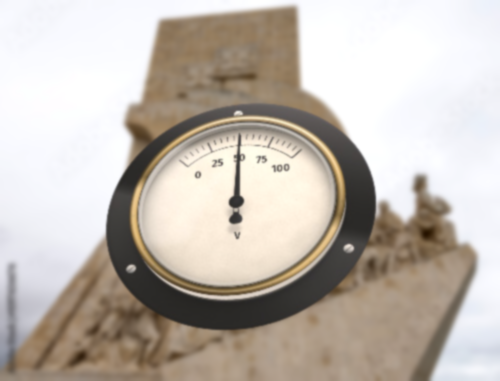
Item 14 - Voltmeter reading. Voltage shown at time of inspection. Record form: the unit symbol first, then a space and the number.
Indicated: V 50
